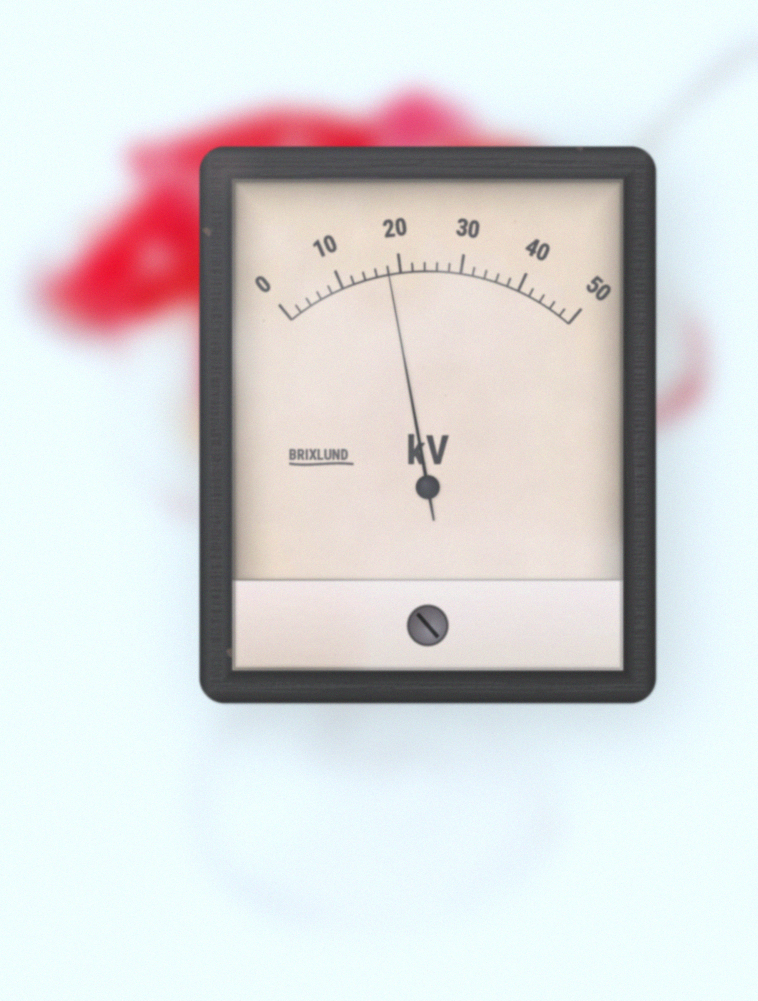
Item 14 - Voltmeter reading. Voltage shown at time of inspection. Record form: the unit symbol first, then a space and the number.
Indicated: kV 18
